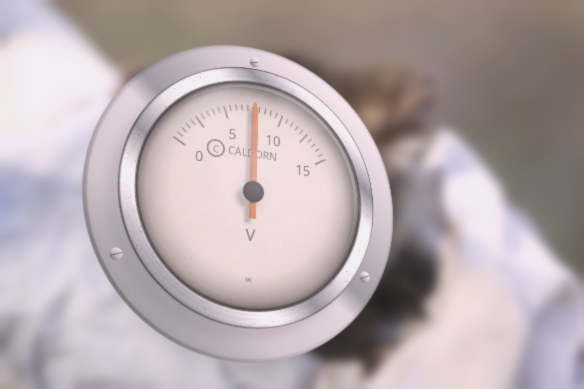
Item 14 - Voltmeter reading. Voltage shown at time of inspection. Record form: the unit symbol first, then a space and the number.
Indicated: V 7.5
